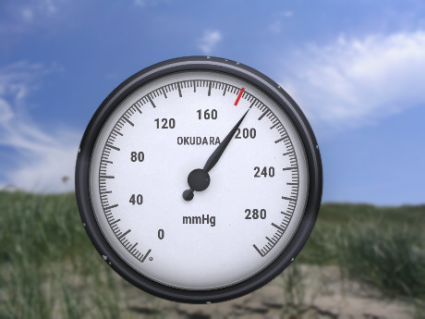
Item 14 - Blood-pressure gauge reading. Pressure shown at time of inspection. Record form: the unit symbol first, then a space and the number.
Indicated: mmHg 190
